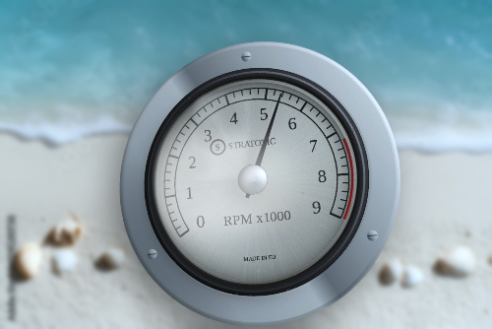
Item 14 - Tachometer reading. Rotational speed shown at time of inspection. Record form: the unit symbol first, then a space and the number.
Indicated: rpm 5400
